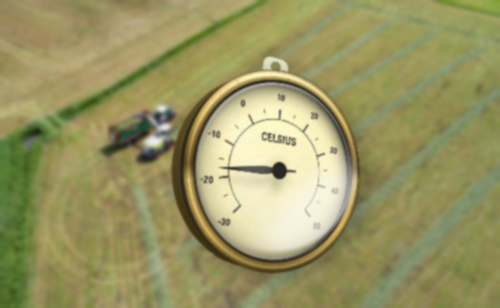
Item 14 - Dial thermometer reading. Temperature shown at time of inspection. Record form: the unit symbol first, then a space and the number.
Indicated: °C -17.5
